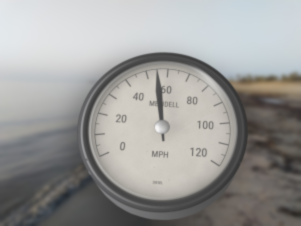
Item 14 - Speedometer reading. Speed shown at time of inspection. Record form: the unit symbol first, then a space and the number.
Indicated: mph 55
